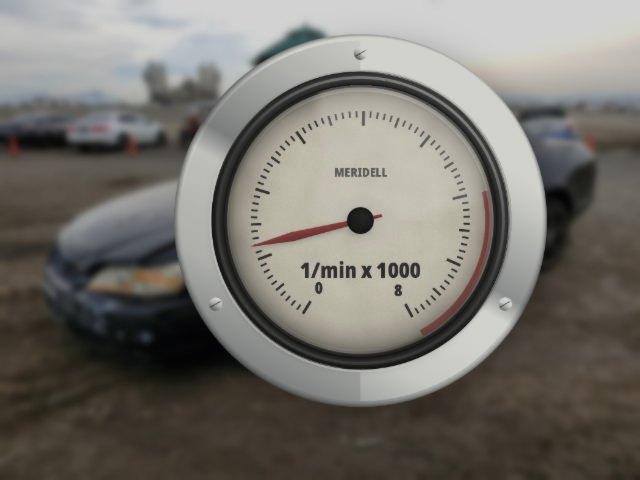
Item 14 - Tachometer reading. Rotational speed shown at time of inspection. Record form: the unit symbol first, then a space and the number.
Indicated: rpm 1200
